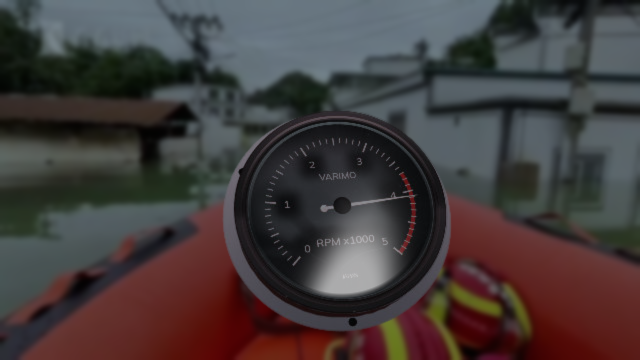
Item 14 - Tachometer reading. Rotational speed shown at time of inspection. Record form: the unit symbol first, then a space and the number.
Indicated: rpm 4100
